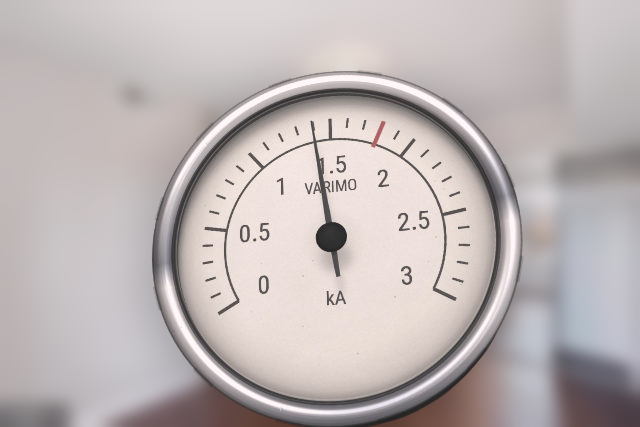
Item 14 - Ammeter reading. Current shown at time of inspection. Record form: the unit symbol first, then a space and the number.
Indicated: kA 1.4
